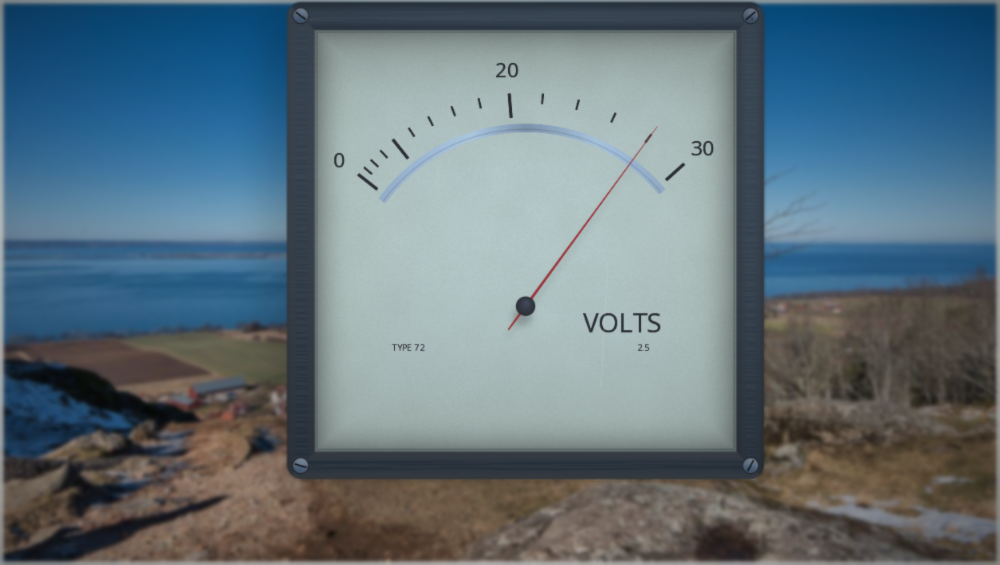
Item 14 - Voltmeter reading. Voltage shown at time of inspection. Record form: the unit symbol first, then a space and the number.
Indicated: V 28
